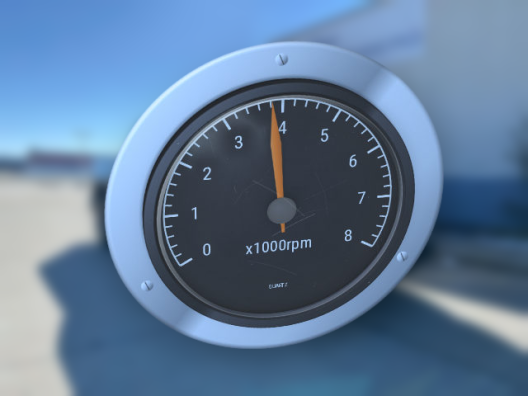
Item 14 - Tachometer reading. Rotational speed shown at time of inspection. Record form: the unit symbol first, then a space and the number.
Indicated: rpm 3800
